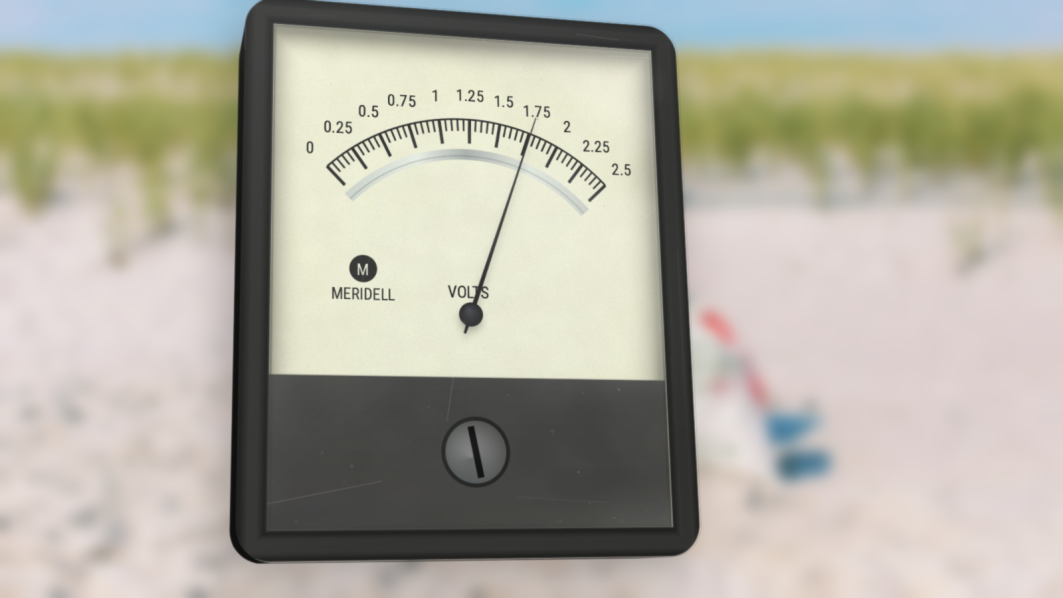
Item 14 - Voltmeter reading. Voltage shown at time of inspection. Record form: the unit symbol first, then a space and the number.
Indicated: V 1.75
